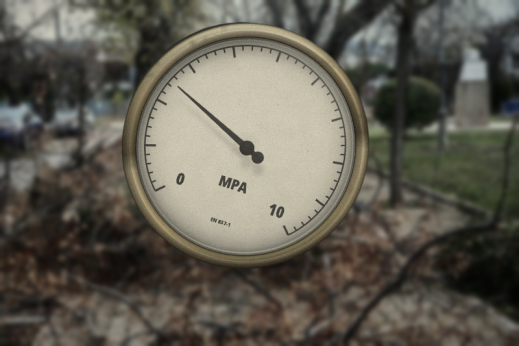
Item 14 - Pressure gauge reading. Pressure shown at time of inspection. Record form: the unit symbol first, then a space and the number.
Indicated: MPa 2.5
